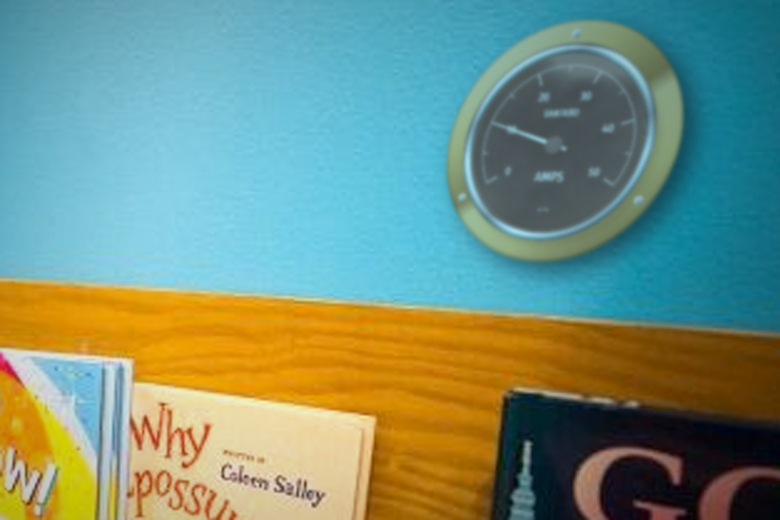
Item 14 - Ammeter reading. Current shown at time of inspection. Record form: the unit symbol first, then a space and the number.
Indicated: A 10
